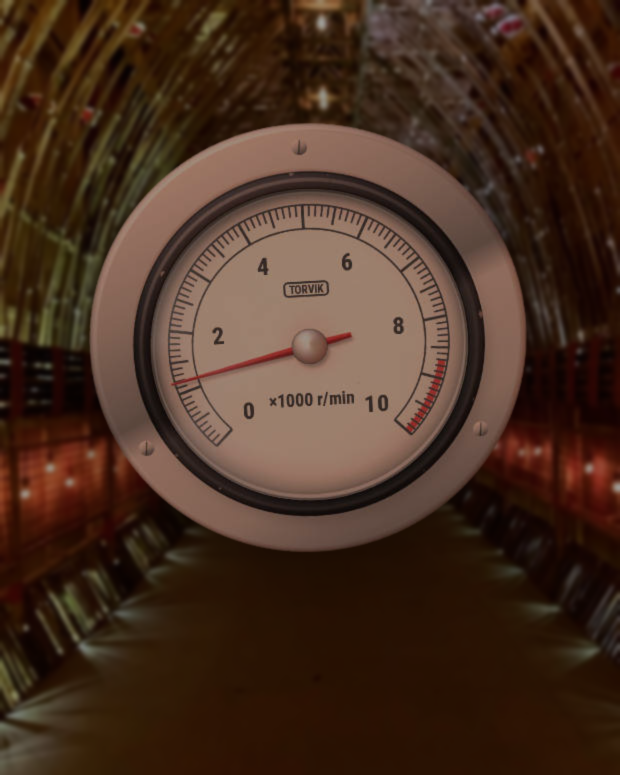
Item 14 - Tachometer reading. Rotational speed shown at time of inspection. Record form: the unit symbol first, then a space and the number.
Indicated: rpm 1200
